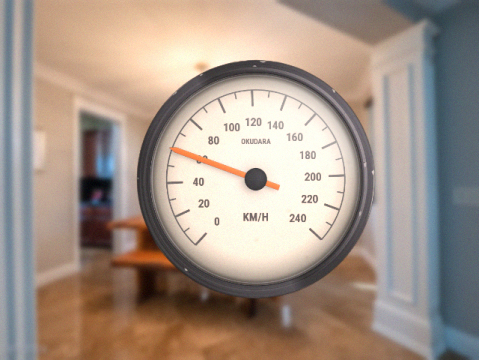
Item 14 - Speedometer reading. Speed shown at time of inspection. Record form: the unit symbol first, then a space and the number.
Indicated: km/h 60
